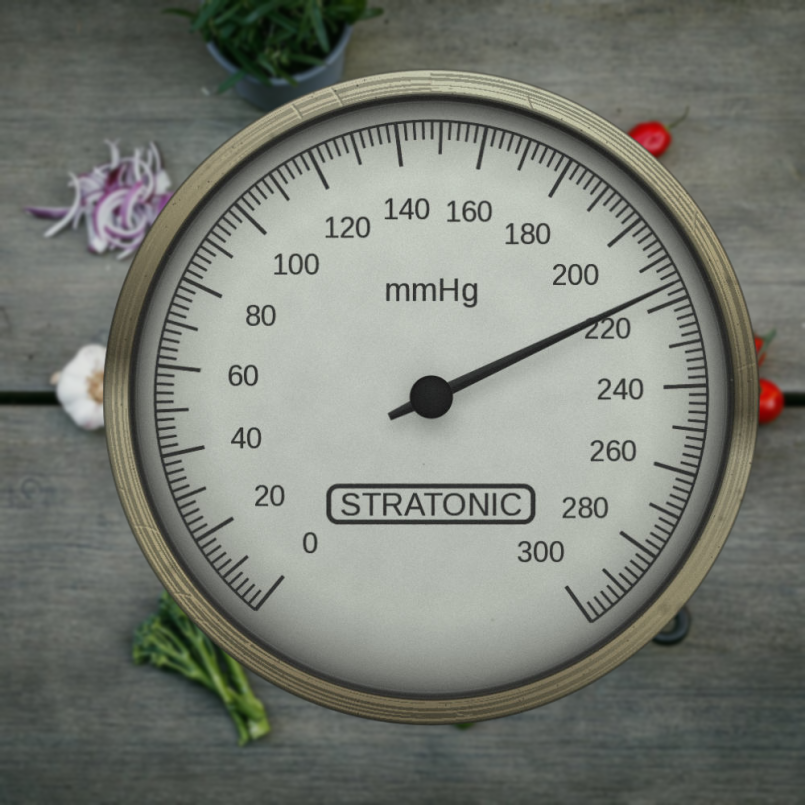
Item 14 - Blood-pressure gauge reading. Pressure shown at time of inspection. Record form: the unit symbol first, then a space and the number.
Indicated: mmHg 216
